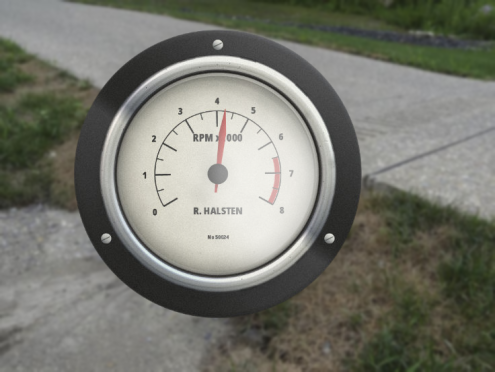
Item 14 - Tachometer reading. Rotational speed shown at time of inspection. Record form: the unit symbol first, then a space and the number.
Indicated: rpm 4250
